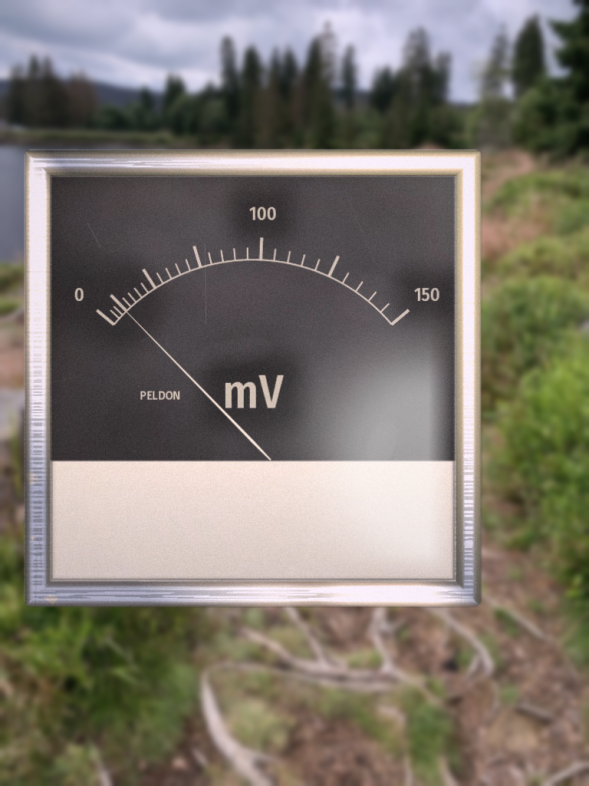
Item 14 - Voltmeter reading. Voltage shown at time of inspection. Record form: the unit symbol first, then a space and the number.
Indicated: mV 25
